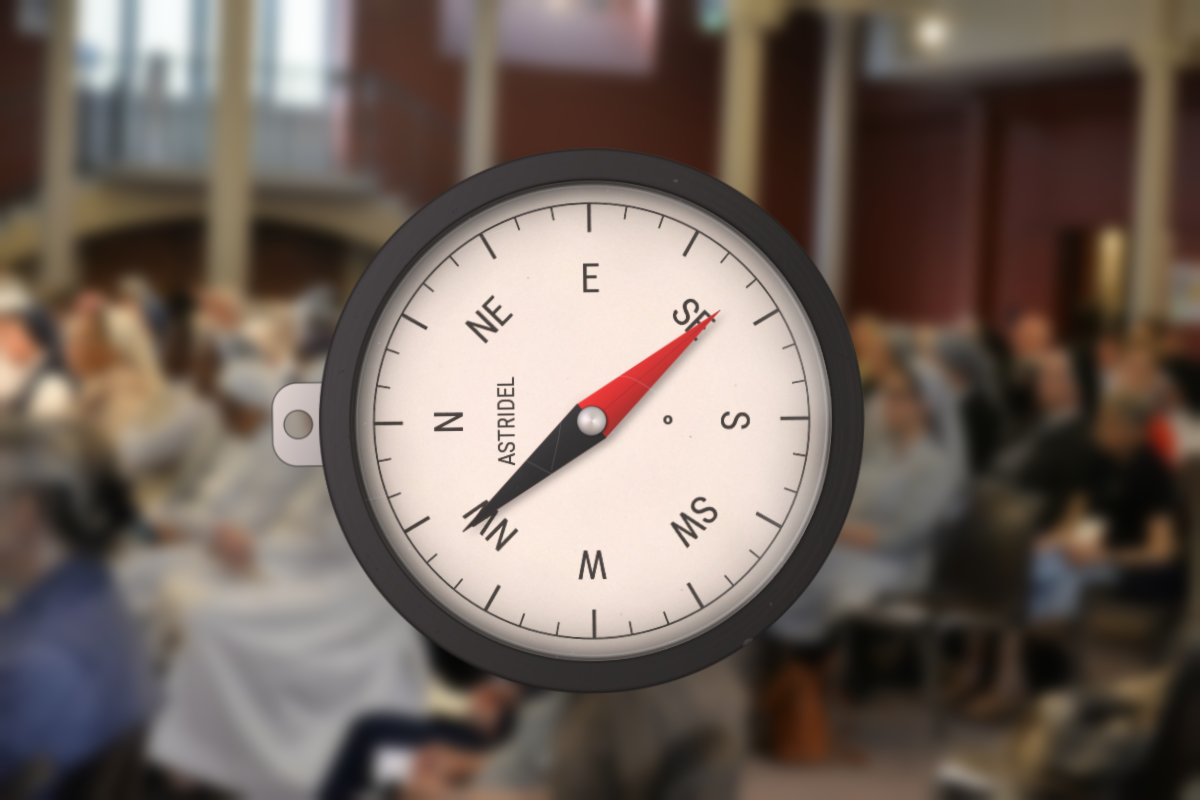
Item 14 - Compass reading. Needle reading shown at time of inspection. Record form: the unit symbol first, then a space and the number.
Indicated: ° 140
